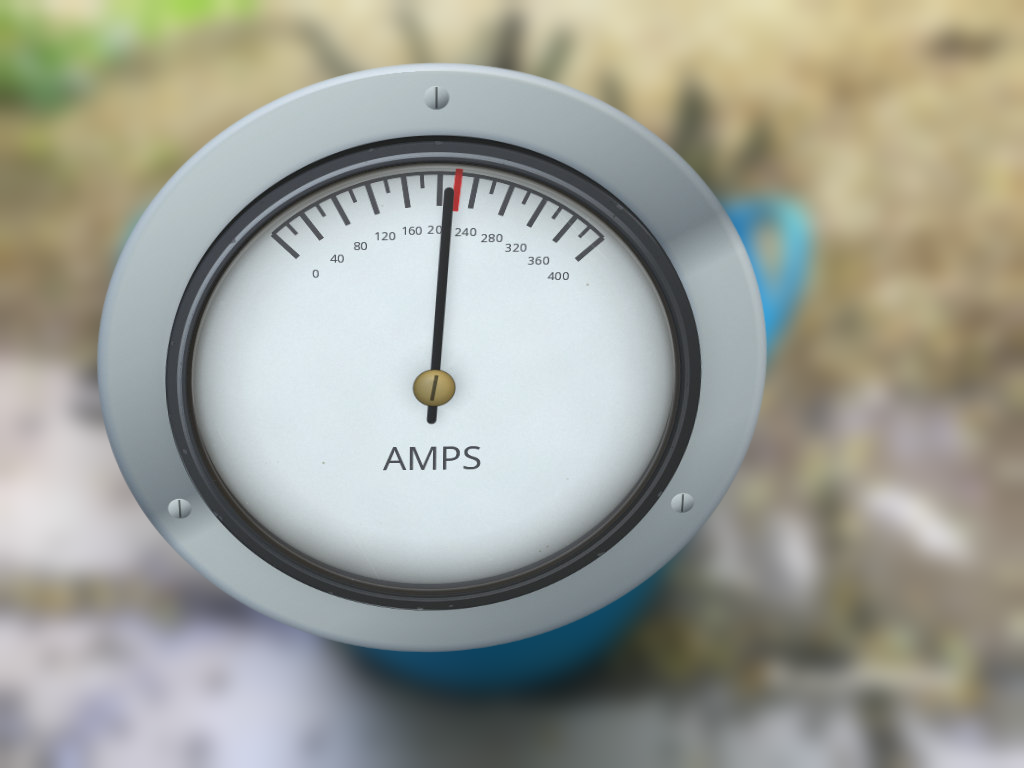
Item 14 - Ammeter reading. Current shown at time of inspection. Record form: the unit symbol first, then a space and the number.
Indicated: A 210
